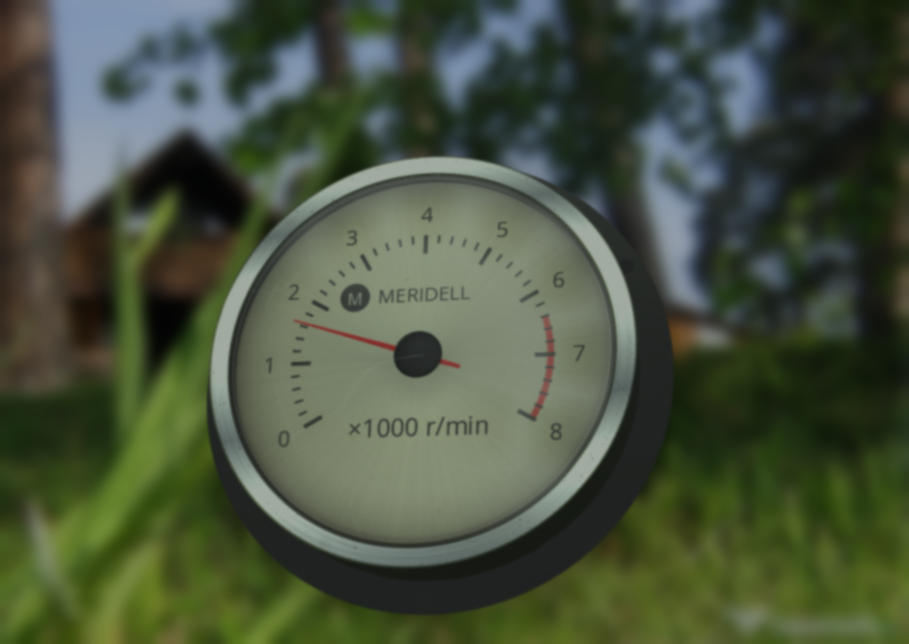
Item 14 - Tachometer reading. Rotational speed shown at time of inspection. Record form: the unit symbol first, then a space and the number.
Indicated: rpm 1600
